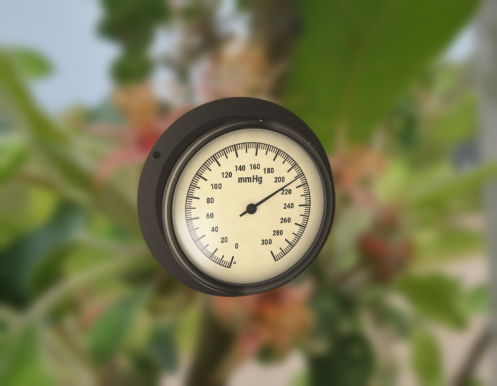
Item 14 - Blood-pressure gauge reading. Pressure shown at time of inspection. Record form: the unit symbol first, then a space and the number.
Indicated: mmHg 210
